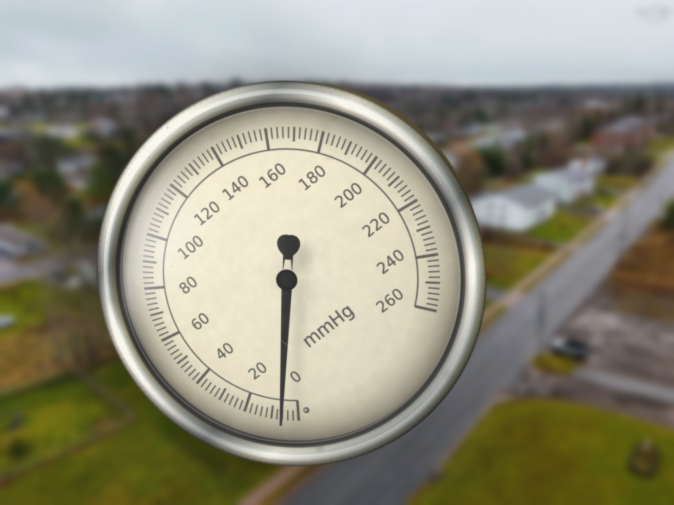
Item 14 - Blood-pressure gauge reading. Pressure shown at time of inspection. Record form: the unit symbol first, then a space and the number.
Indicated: mmHg 6
